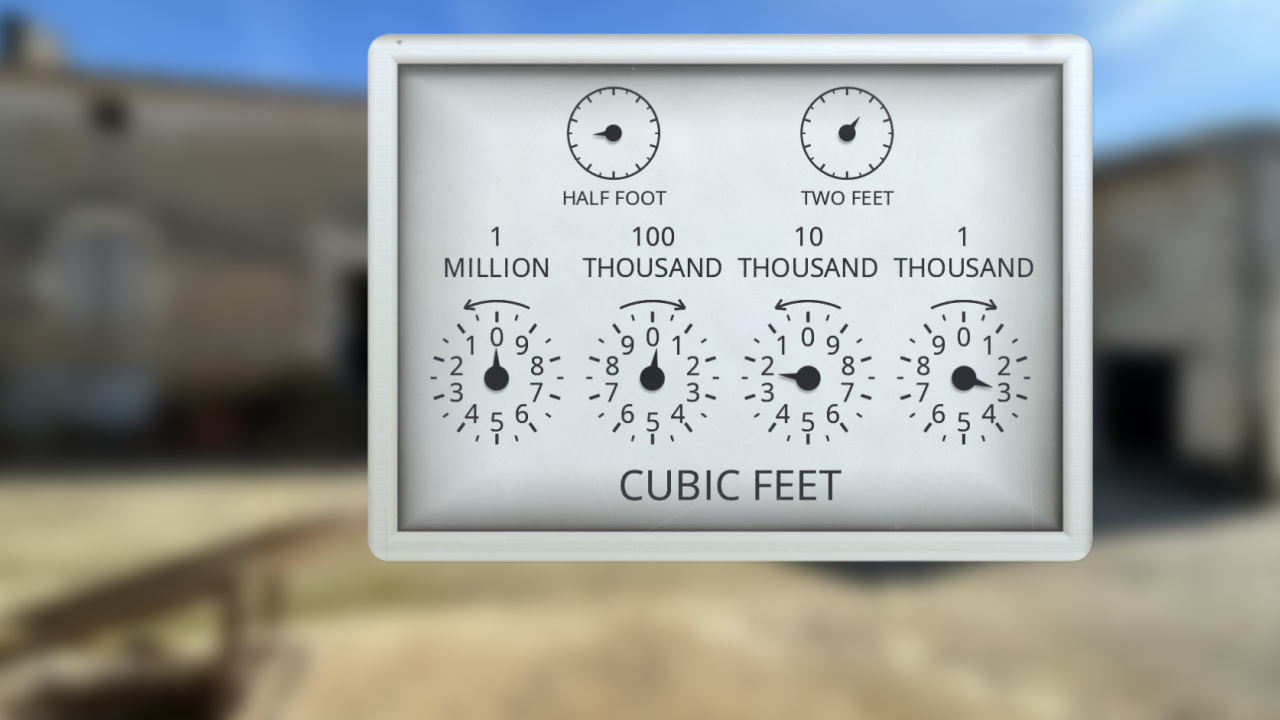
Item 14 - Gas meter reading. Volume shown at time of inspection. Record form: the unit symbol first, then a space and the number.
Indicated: ft³ 2300
